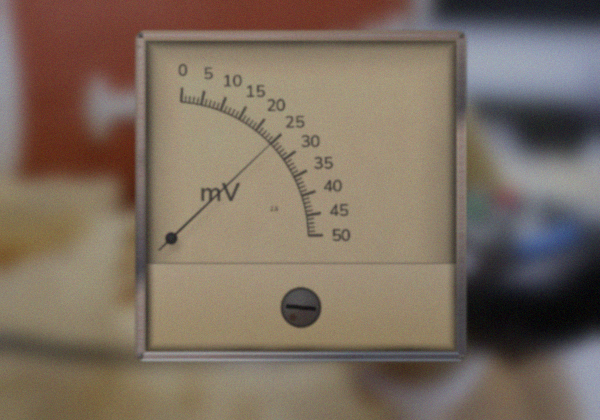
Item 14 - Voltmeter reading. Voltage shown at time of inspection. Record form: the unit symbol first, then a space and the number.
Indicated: mV 25
